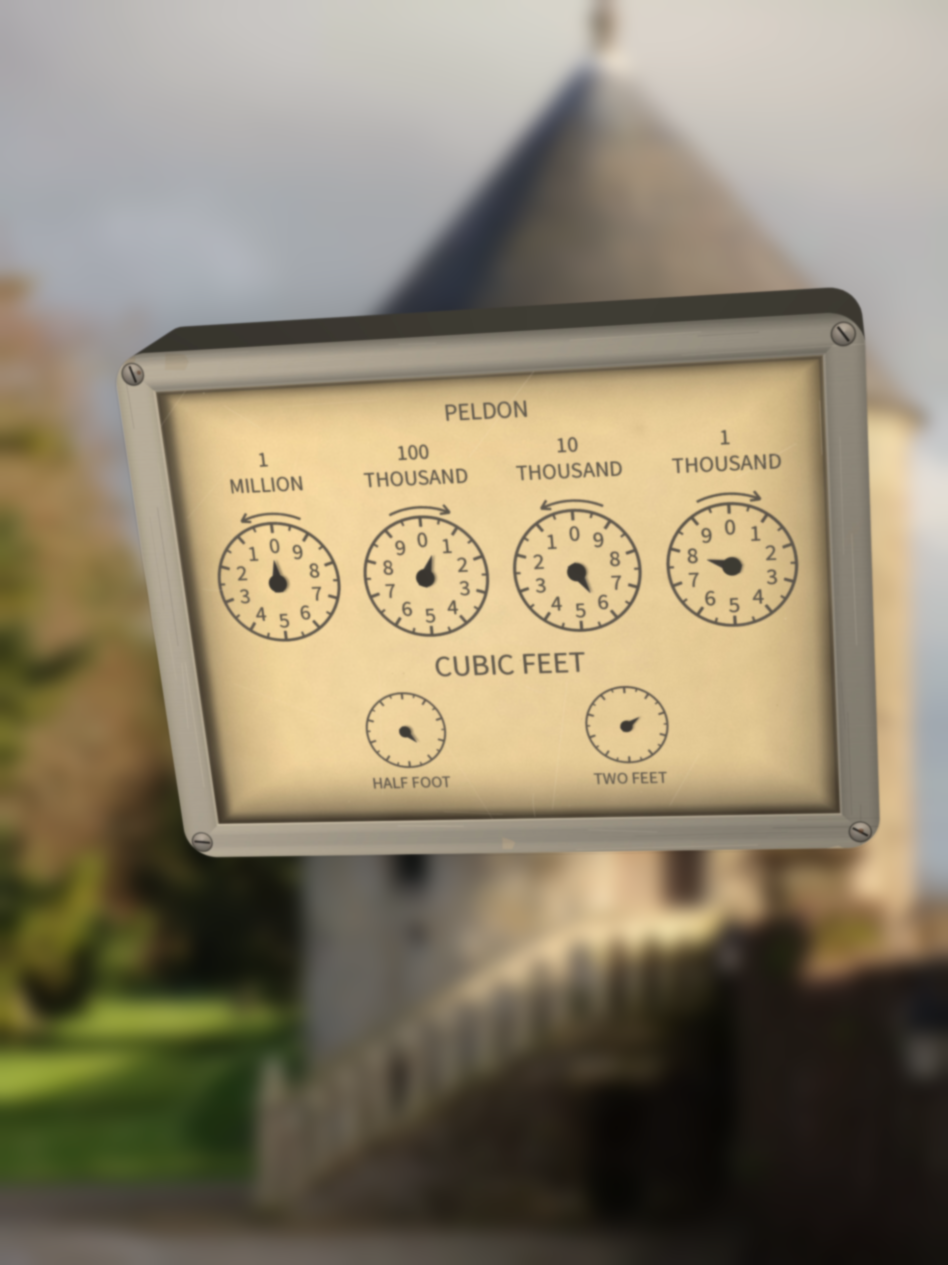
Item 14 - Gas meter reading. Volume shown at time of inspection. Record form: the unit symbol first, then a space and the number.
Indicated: ft³ 5800
